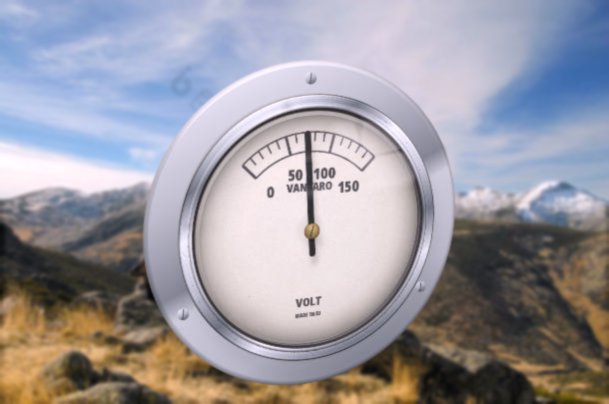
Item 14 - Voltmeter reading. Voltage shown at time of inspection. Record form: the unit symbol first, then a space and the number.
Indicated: V 70
